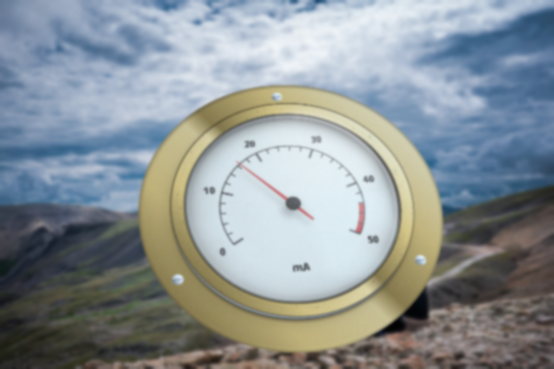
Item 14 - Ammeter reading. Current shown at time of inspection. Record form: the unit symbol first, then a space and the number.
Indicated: mA 16
